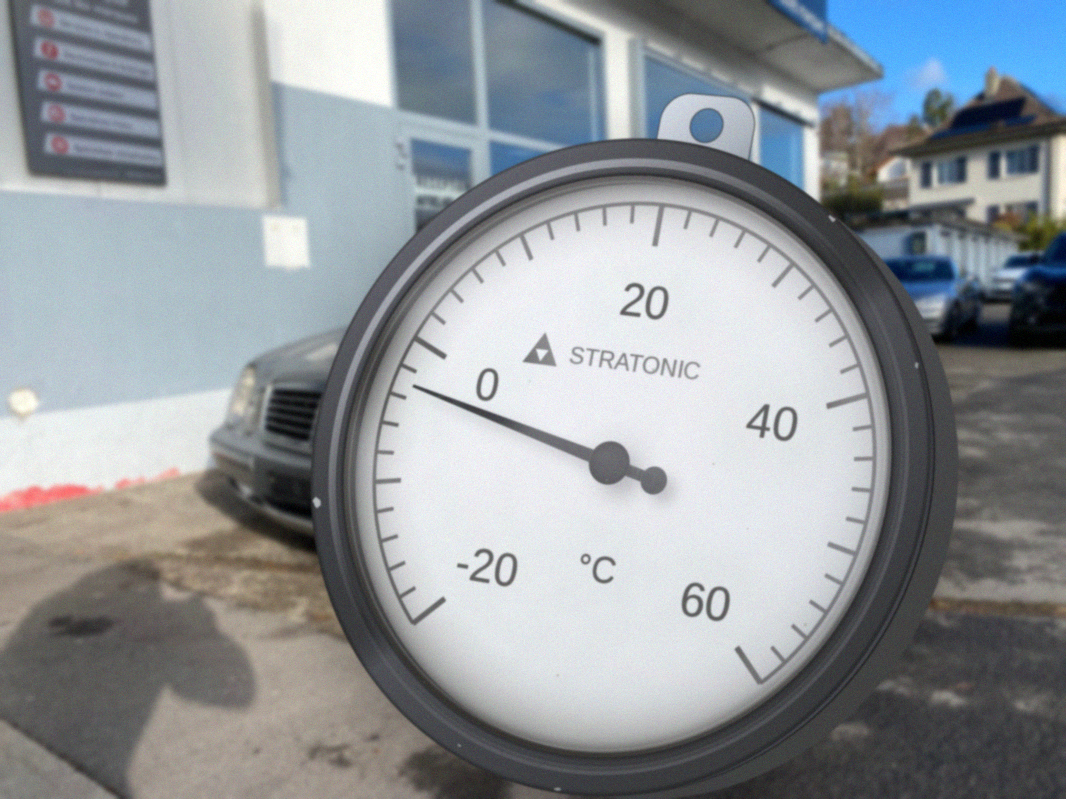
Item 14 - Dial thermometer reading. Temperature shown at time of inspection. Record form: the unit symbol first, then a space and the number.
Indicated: °C -3
